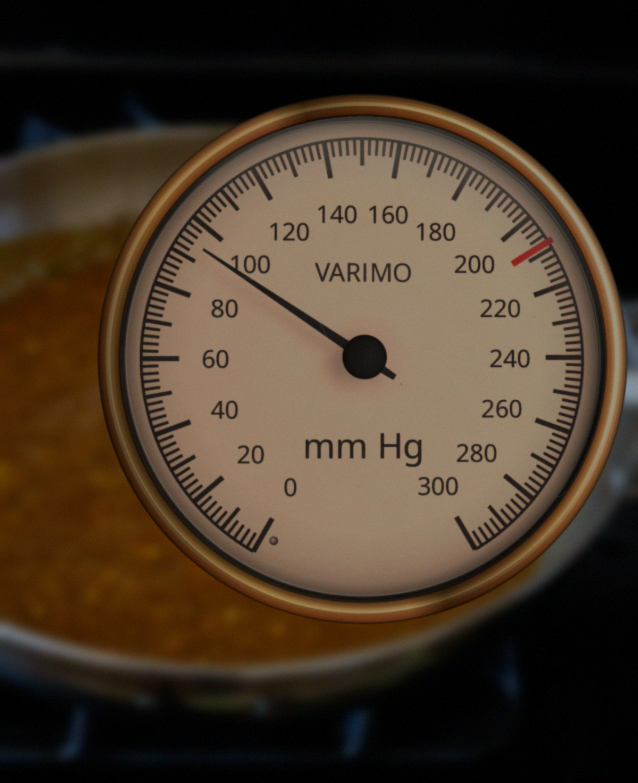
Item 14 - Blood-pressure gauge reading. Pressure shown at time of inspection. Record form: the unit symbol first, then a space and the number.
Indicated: mmHg 94
